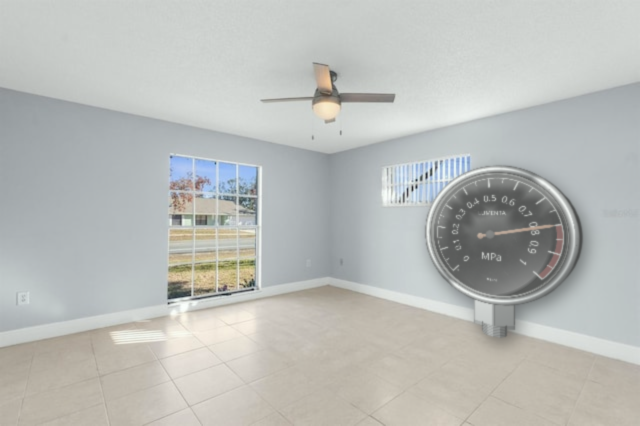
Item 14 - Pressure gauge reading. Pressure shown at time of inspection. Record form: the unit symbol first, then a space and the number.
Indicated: MPa 0.8
